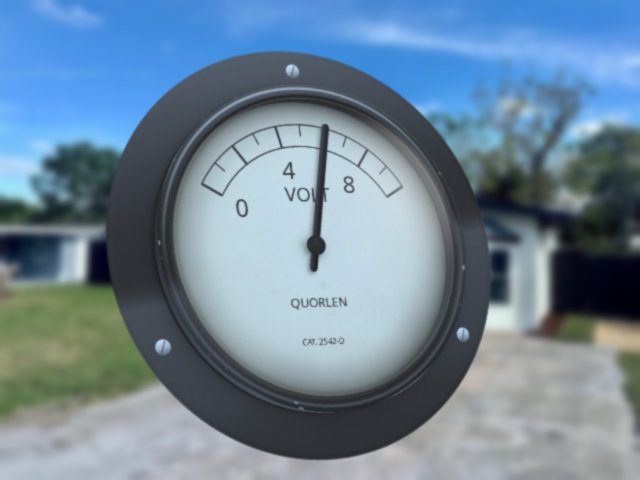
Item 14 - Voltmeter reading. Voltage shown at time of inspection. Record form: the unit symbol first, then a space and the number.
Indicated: V 6
